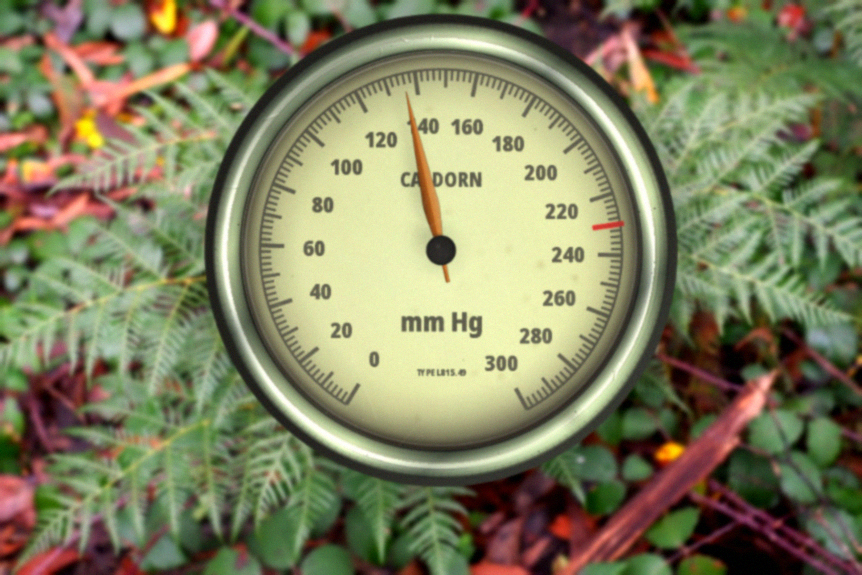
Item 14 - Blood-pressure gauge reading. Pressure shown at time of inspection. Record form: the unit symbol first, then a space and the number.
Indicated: mmHg 136
